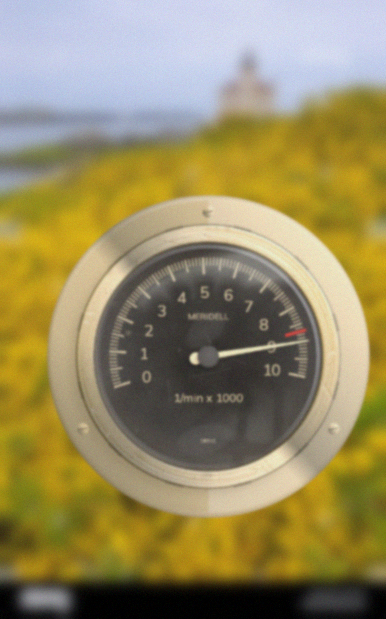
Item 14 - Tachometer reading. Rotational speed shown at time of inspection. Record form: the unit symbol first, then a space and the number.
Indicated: rpm 9000
